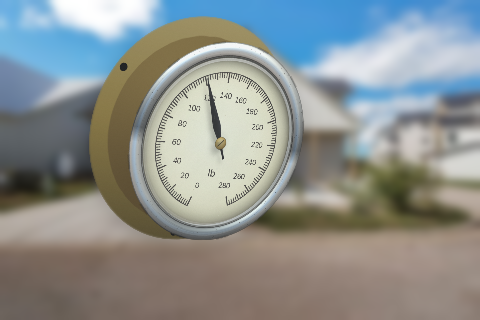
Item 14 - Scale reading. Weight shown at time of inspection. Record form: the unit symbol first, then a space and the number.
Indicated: lb 120
